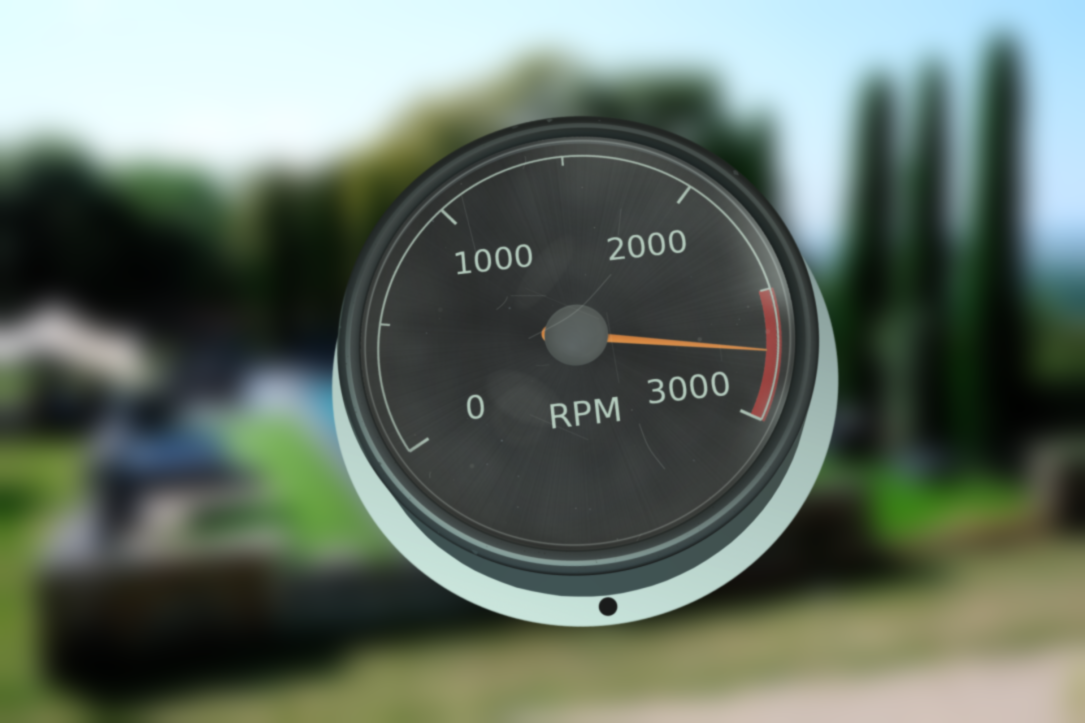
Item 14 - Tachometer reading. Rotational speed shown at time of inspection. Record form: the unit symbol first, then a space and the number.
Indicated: rpm 2750
